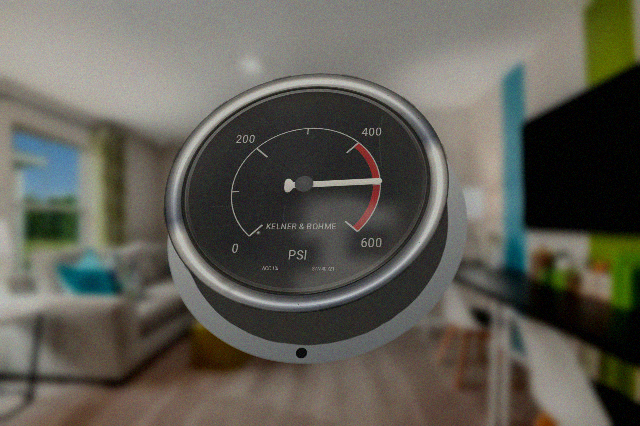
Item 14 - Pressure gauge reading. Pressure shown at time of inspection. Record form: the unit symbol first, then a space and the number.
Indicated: psi 500
